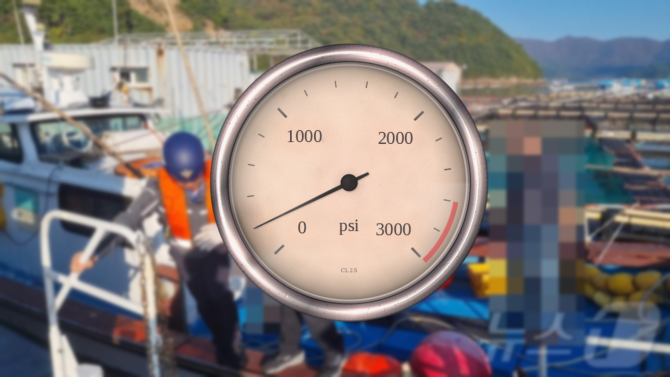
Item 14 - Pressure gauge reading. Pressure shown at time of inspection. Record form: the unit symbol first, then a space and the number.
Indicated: psi 200
